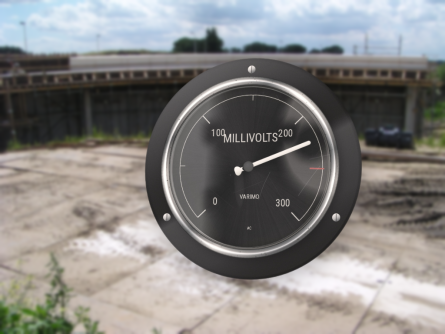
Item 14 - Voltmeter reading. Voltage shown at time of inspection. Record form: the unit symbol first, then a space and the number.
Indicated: mV 225
